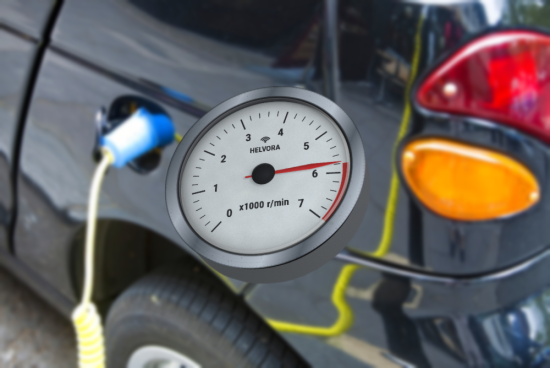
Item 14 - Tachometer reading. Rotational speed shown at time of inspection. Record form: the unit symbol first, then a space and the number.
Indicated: rpm 5800
